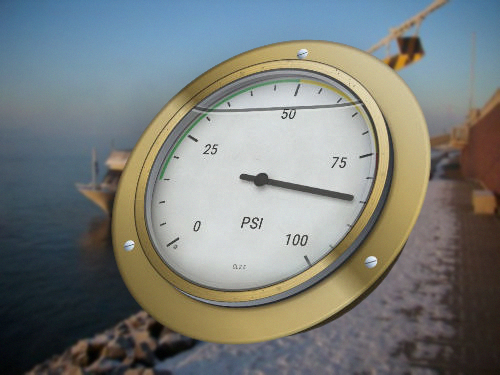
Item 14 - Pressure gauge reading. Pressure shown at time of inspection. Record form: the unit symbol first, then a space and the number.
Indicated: psi 85
